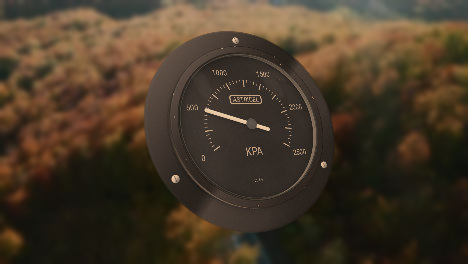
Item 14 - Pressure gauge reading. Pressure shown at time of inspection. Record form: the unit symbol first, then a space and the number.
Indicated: kPa 500
